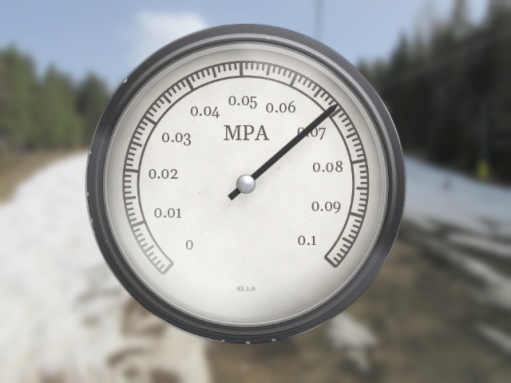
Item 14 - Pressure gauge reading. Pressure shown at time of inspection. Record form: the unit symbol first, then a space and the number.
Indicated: MPa 0.069
